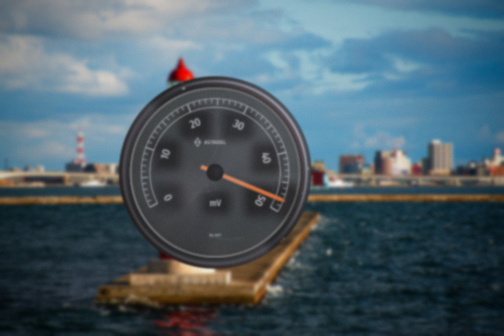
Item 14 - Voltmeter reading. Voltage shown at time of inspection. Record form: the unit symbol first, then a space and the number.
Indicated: mV 48
